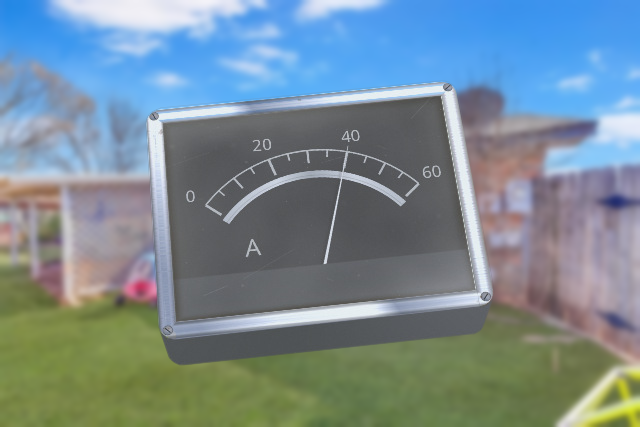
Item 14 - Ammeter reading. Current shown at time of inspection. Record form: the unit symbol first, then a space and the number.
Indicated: A 40
